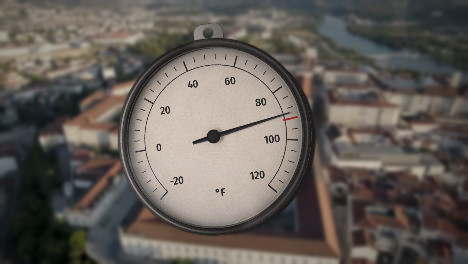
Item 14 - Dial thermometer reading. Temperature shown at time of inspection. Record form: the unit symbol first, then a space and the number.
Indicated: °F 90
